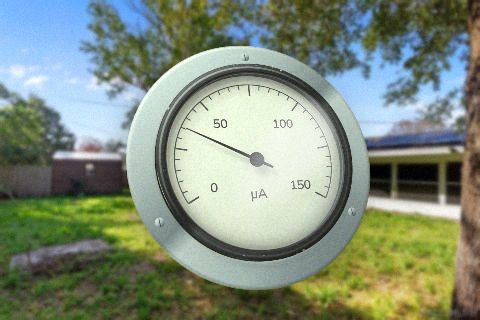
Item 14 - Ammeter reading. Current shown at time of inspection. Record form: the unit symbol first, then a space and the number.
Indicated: µA 35
